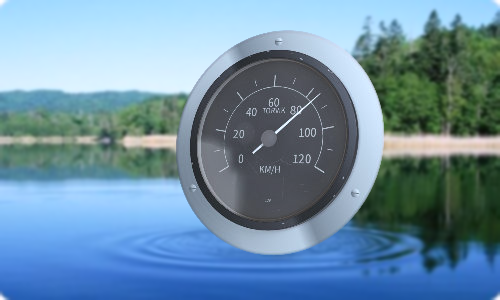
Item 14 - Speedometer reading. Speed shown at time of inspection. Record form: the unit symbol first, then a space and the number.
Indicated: km/h 85
